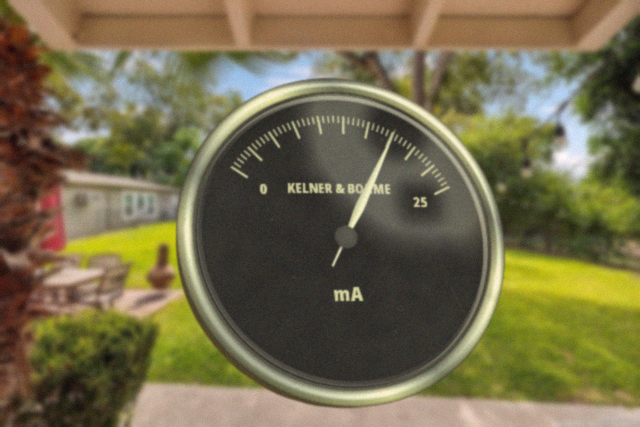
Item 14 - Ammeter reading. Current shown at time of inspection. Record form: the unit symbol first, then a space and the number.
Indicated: mA 17.5
